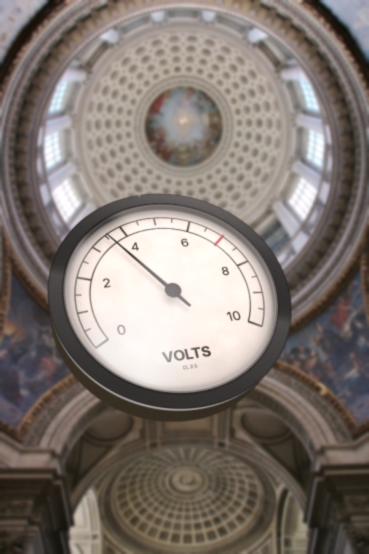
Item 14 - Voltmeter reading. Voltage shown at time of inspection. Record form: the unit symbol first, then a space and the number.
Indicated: V 3.5
